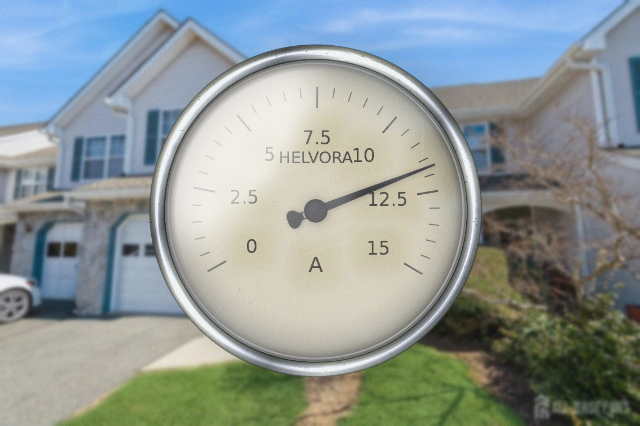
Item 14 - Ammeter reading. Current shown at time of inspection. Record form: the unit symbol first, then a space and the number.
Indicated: A 11.75
